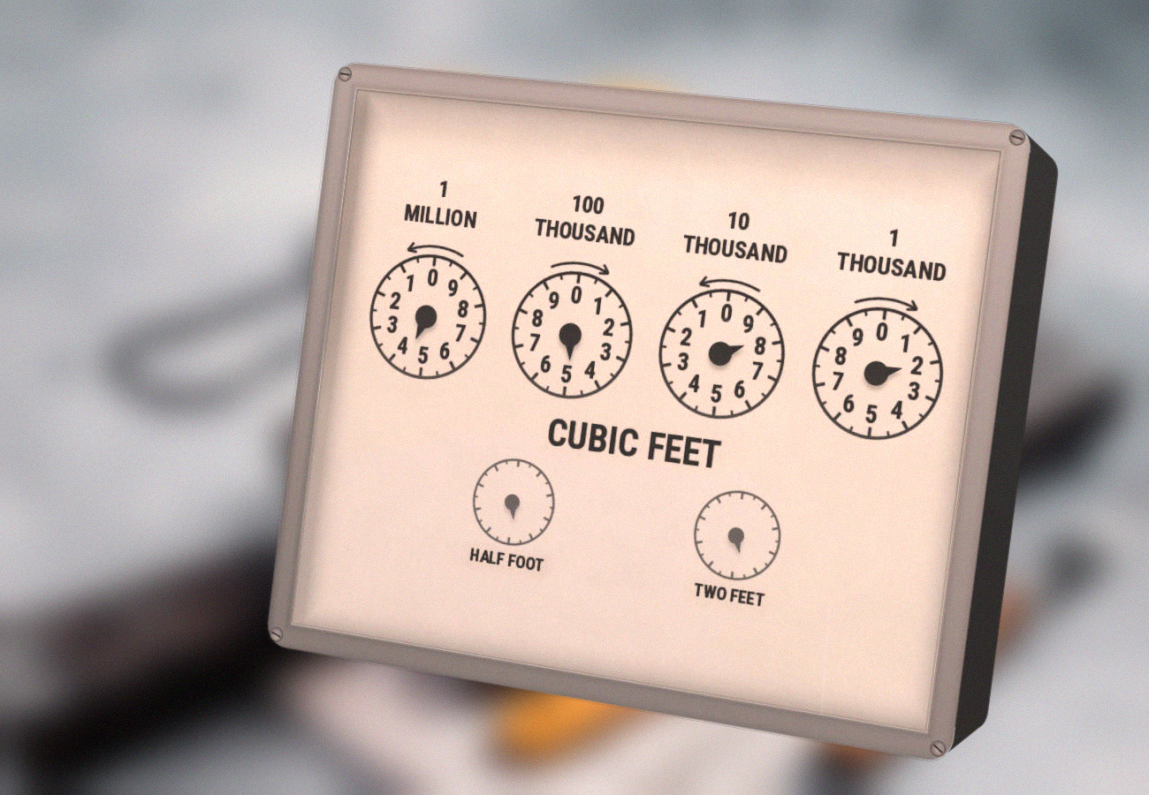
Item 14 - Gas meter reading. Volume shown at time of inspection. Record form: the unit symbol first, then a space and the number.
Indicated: ft³ 448200
